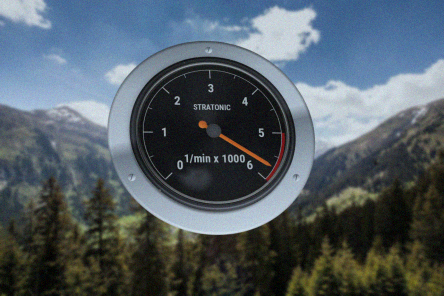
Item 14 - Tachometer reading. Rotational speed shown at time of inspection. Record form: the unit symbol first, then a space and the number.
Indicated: rpm 5750
